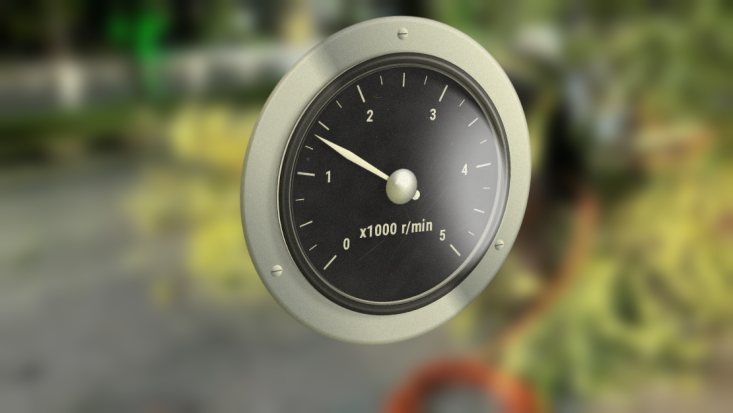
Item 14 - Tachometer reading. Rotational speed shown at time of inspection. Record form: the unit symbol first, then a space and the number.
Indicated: rpm 1375
